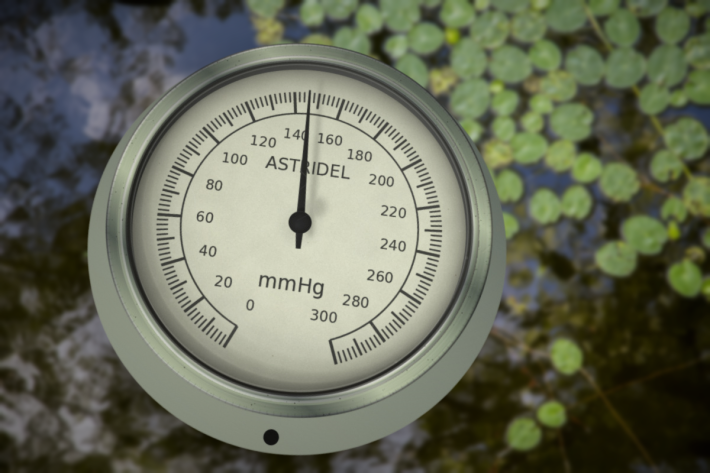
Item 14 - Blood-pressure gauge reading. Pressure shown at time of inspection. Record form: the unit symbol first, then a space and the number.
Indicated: mmHg 146
